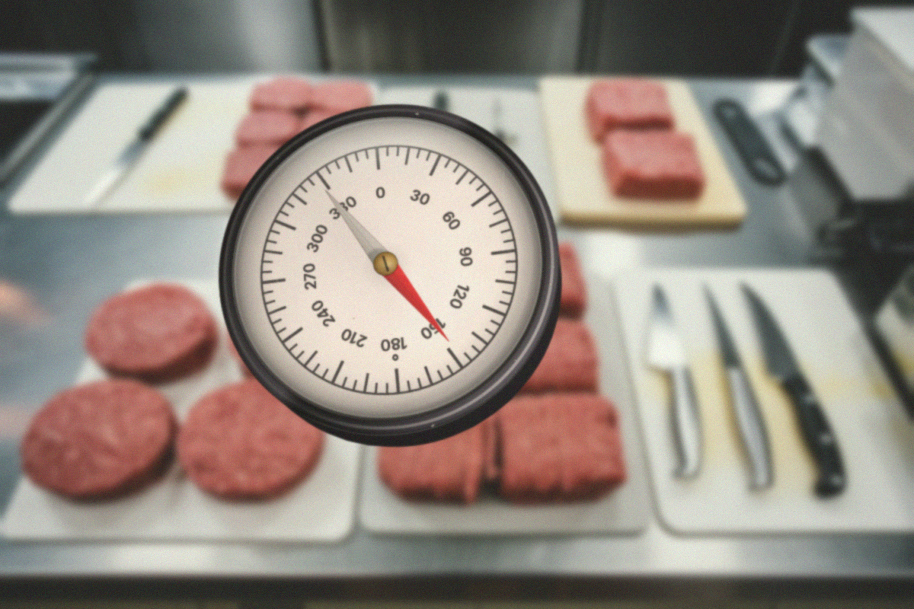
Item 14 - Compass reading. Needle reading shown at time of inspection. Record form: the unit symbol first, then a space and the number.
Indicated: ° 147.5
